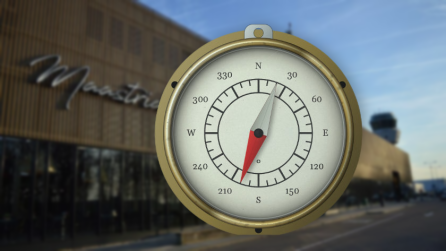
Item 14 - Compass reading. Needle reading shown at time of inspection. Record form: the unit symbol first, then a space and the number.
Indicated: ° 200
